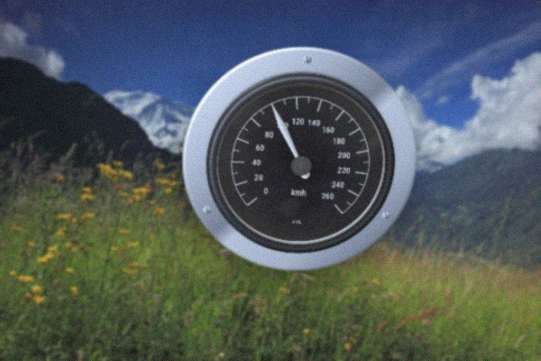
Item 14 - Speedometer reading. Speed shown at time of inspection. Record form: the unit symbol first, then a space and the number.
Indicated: km/h 100
